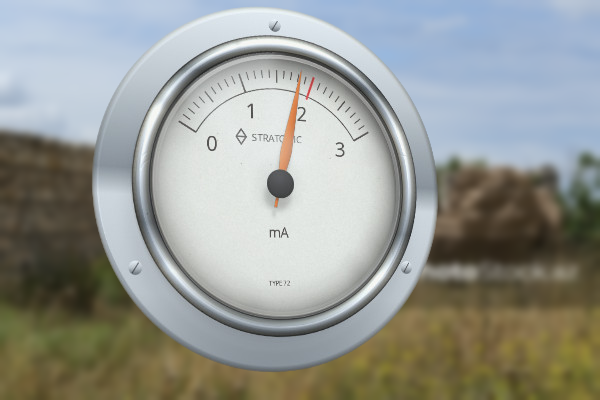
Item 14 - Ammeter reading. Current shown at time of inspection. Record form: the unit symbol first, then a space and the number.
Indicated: mA 1.8
